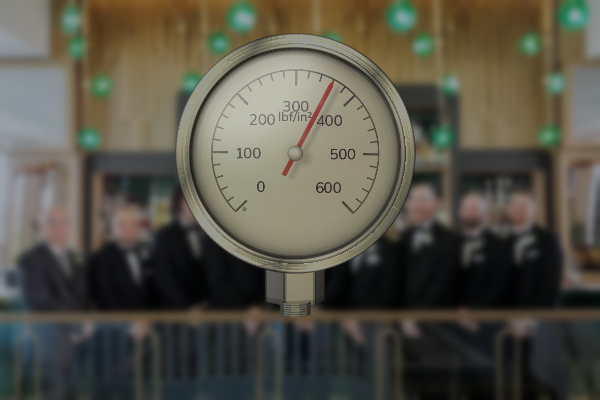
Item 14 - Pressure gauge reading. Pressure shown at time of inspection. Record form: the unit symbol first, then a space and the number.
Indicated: psi 360
